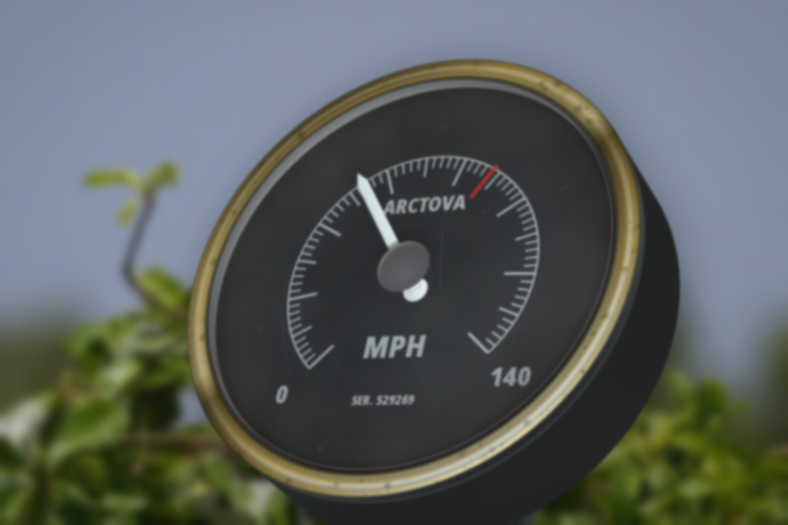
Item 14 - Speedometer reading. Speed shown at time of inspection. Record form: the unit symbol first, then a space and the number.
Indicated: mph 54
